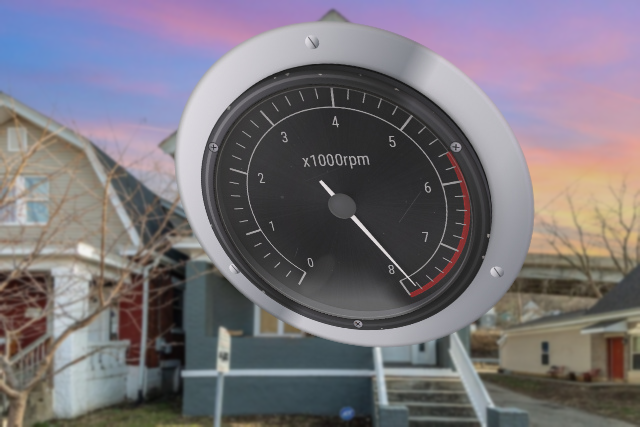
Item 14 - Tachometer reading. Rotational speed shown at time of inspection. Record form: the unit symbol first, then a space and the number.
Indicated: rpm 7800
